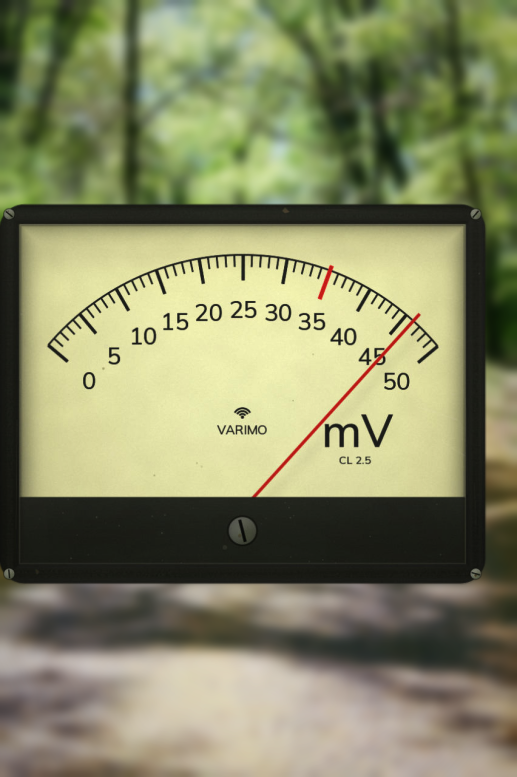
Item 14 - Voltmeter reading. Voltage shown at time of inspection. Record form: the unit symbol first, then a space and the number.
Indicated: mV 46
